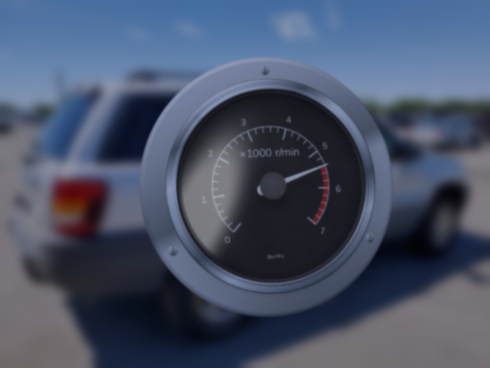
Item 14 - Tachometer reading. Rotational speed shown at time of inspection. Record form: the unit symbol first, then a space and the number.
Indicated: rpm 5400
